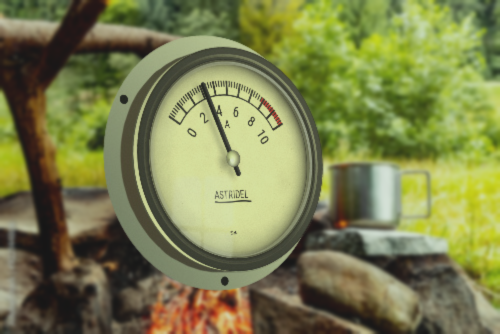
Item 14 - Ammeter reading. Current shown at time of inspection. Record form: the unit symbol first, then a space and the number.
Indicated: A 3
